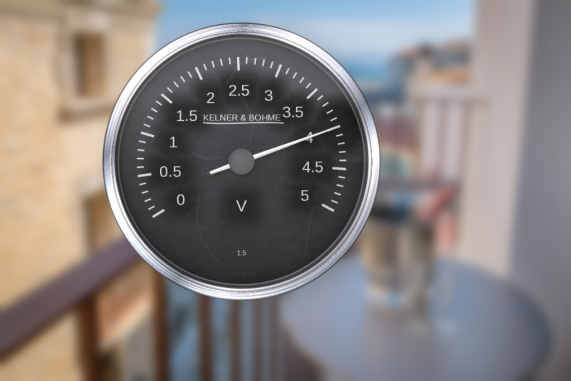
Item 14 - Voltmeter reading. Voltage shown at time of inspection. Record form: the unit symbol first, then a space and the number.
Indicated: V 4
